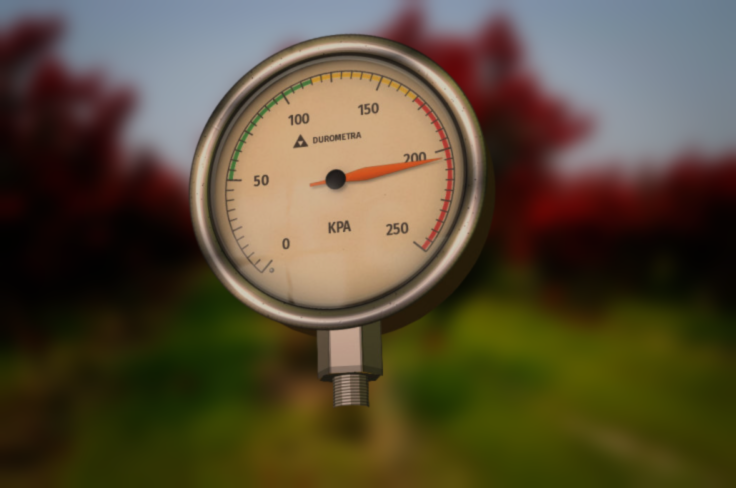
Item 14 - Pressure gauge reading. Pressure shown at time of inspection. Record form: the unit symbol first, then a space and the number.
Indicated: kPa 205
